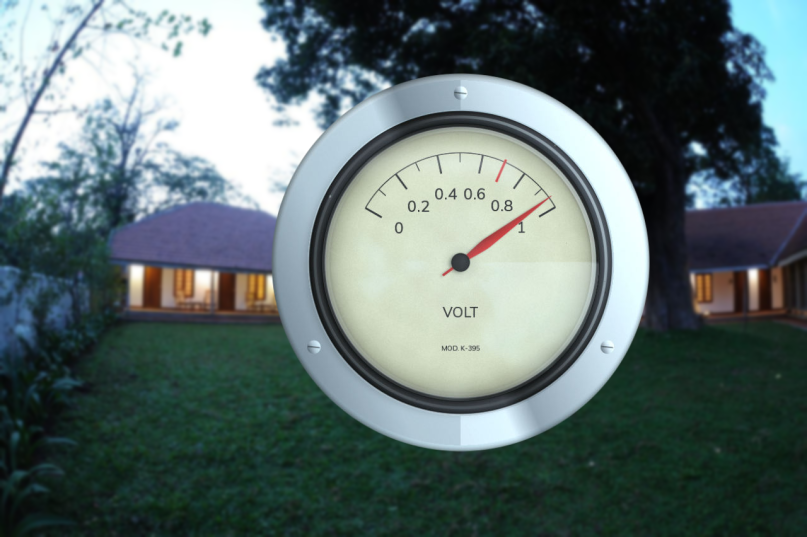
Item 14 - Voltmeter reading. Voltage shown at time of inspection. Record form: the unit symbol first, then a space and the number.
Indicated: V 0.95
